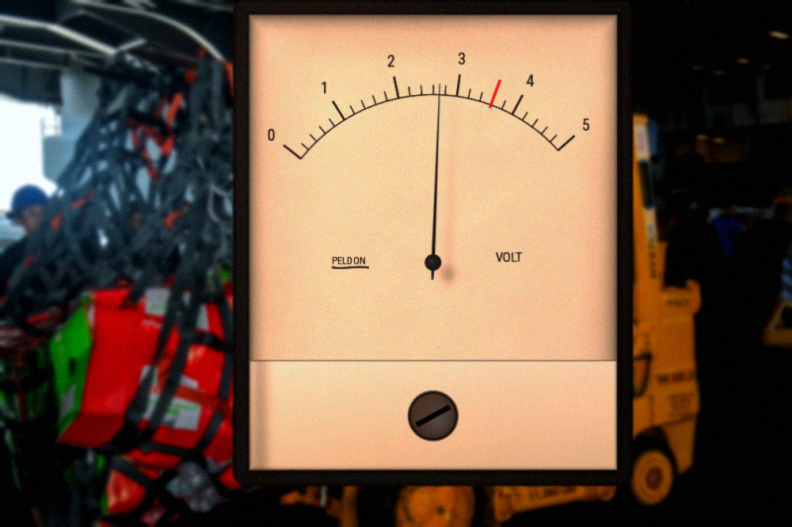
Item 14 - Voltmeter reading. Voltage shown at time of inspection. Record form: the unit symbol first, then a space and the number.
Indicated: V 2.7
